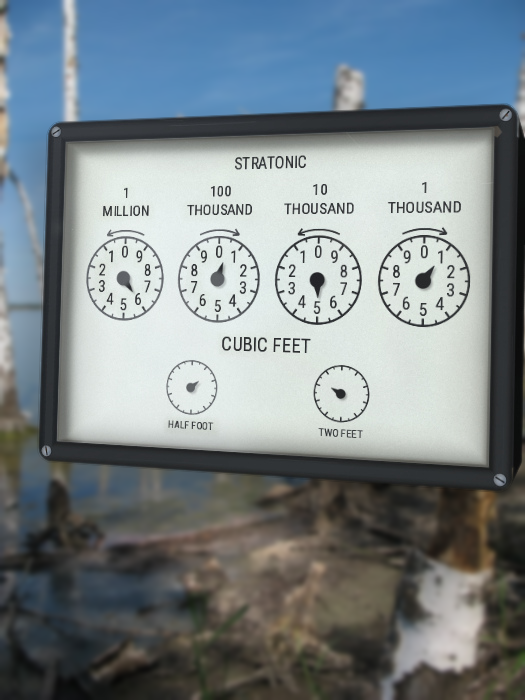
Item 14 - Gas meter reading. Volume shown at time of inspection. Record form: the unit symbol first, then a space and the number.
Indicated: ft³ 605100
